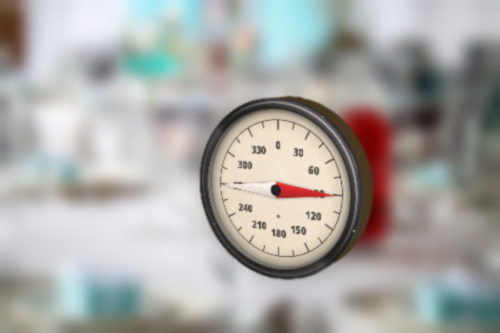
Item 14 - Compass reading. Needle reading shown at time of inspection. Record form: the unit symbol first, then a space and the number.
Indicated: ° 90
